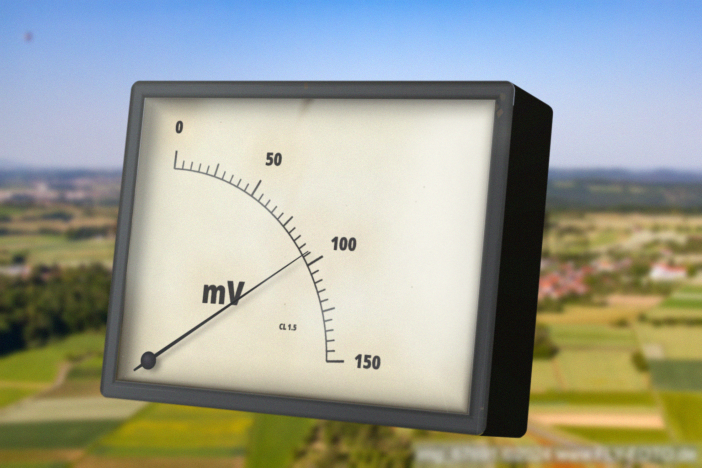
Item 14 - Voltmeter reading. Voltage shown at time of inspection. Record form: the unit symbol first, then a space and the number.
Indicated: mV 95
